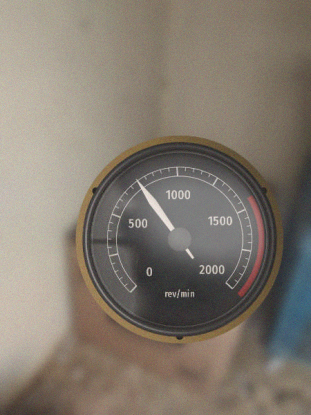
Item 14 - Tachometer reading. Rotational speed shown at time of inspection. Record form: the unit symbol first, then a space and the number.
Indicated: rpm 750
